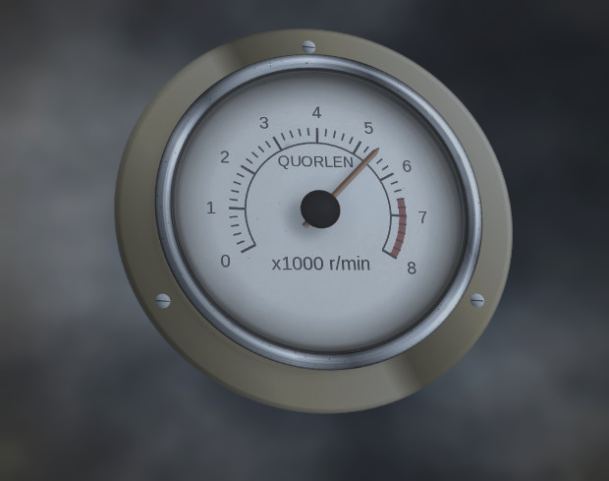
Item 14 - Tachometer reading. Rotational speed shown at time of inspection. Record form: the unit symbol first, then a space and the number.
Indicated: rpm 5400
